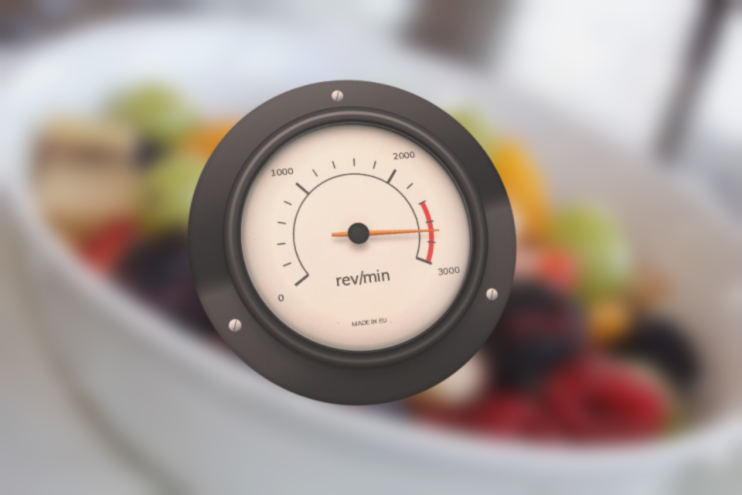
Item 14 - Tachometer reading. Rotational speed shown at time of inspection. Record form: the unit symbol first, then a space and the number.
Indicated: rpm 2700
